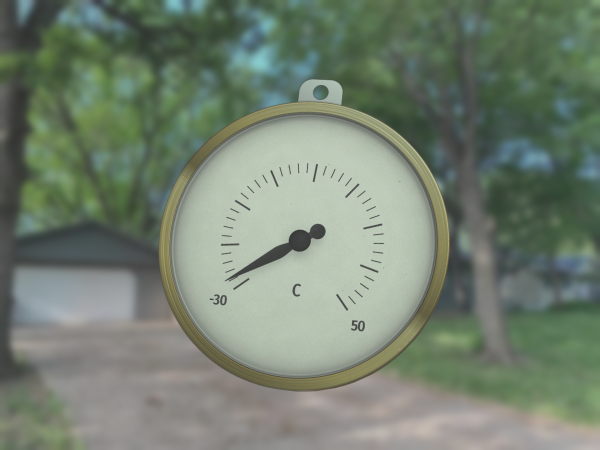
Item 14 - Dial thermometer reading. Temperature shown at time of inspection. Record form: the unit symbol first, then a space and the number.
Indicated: °C -28
